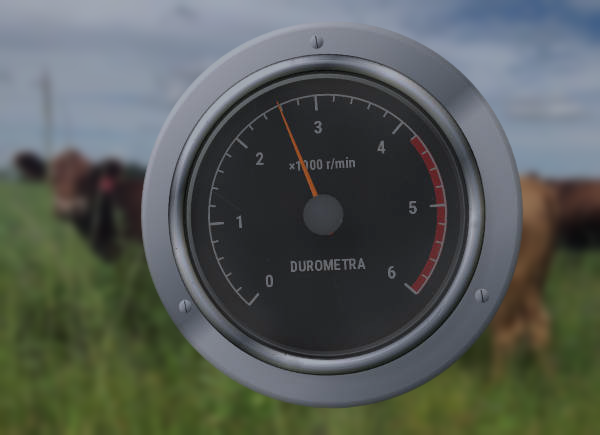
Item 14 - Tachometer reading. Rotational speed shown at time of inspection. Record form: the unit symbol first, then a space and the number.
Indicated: rpm 2600
